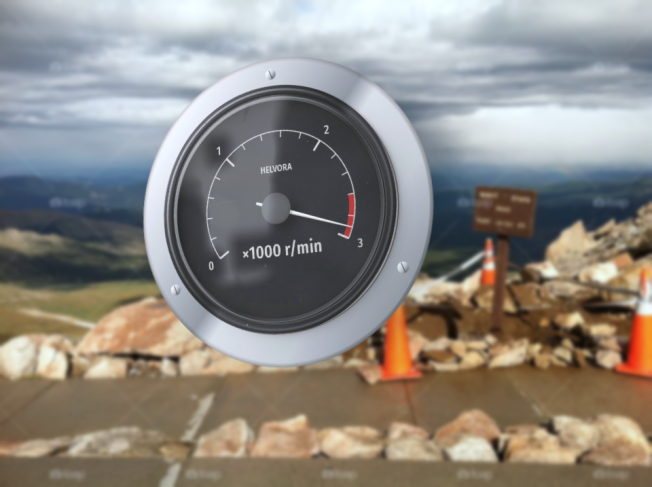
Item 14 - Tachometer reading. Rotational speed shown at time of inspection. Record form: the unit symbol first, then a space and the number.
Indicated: rpm 2900
